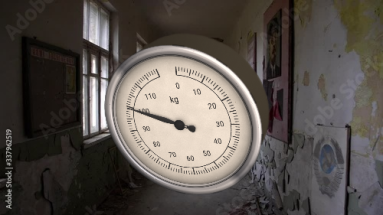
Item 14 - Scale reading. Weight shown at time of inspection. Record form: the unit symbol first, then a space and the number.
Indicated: kg 100
